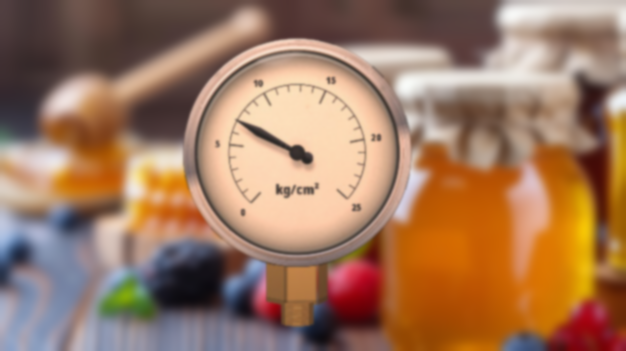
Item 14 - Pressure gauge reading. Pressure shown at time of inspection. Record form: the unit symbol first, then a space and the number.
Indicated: kg/cm² 7
